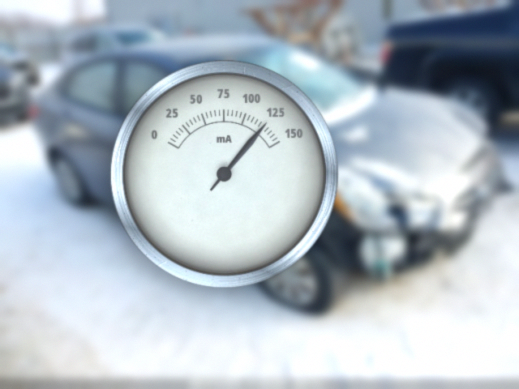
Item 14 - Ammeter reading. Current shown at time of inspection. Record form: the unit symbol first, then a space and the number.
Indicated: mA 125
